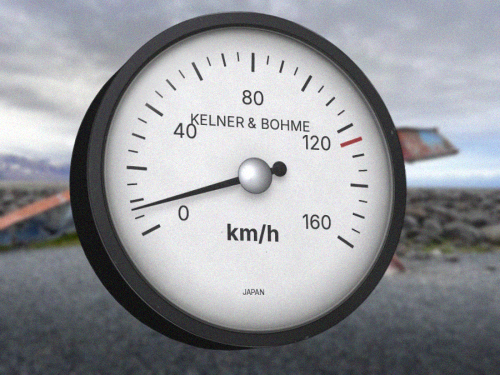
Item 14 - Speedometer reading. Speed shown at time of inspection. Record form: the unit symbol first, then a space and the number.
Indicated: km/h 7.5
